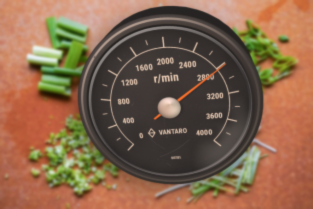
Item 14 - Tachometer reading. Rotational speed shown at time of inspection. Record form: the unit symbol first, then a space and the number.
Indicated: rpm 2800
